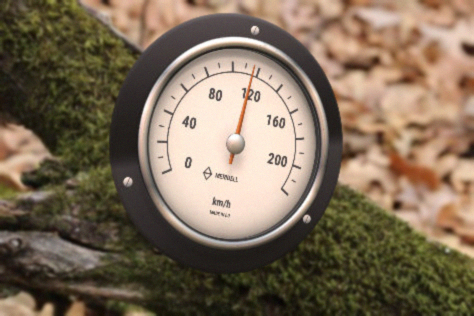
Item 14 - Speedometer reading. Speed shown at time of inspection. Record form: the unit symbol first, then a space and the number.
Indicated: km/h 115
